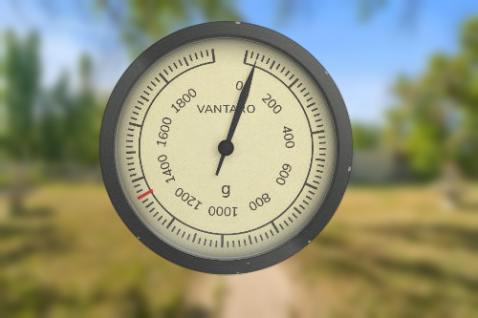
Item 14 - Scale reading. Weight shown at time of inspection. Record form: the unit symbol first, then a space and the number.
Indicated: g 40
